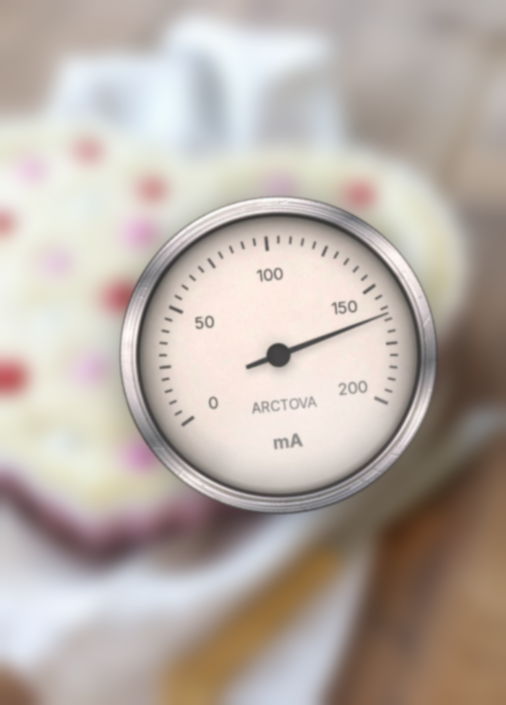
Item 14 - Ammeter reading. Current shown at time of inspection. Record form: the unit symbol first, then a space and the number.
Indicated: mA 162.5
